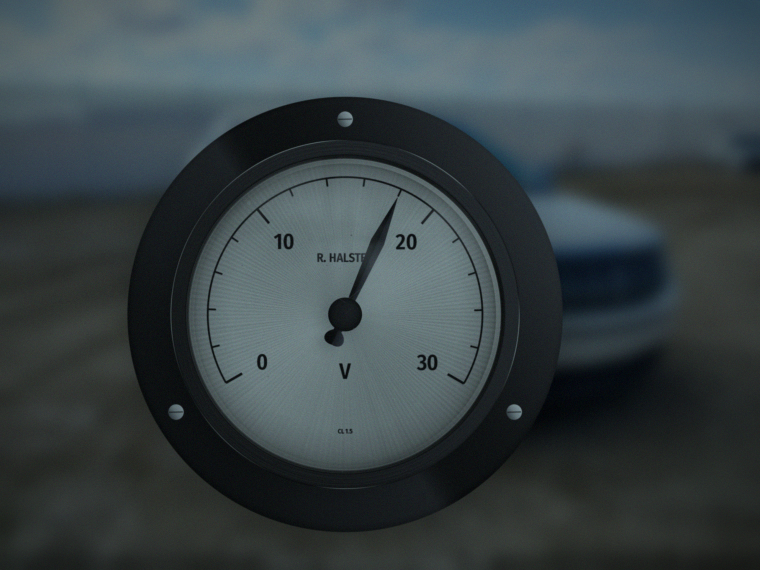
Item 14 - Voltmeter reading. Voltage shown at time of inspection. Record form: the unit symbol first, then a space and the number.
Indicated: V 18
